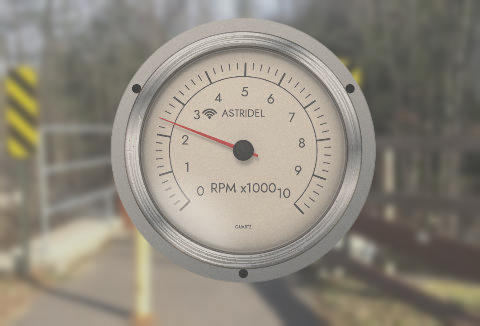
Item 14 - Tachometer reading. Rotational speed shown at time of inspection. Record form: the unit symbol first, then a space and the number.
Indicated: rpm 2400
